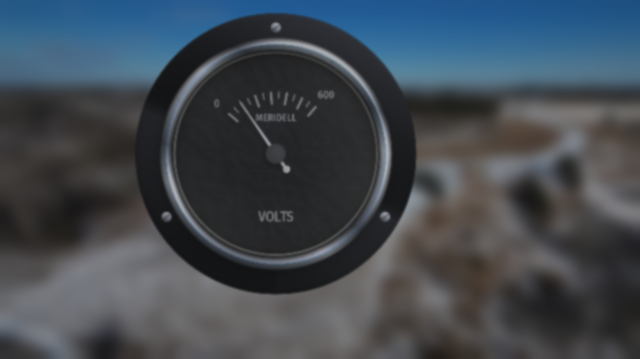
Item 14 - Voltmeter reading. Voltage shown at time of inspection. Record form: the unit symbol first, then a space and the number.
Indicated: V 100
